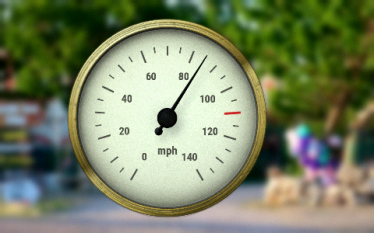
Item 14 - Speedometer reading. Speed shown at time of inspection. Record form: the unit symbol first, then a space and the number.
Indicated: mph 85
